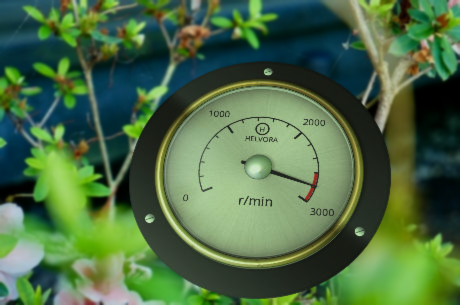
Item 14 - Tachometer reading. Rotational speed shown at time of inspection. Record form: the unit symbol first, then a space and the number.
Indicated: rpm 2800
